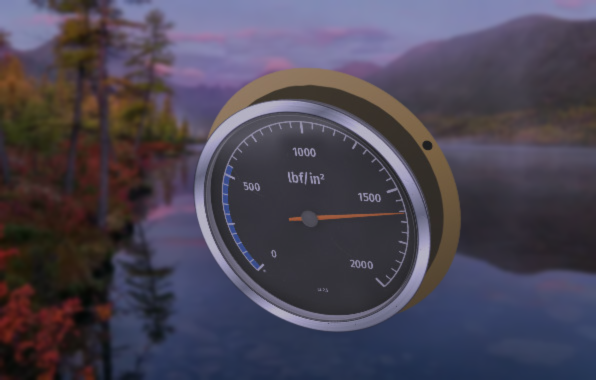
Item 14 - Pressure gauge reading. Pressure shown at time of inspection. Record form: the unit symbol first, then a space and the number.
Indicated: psi 1600
